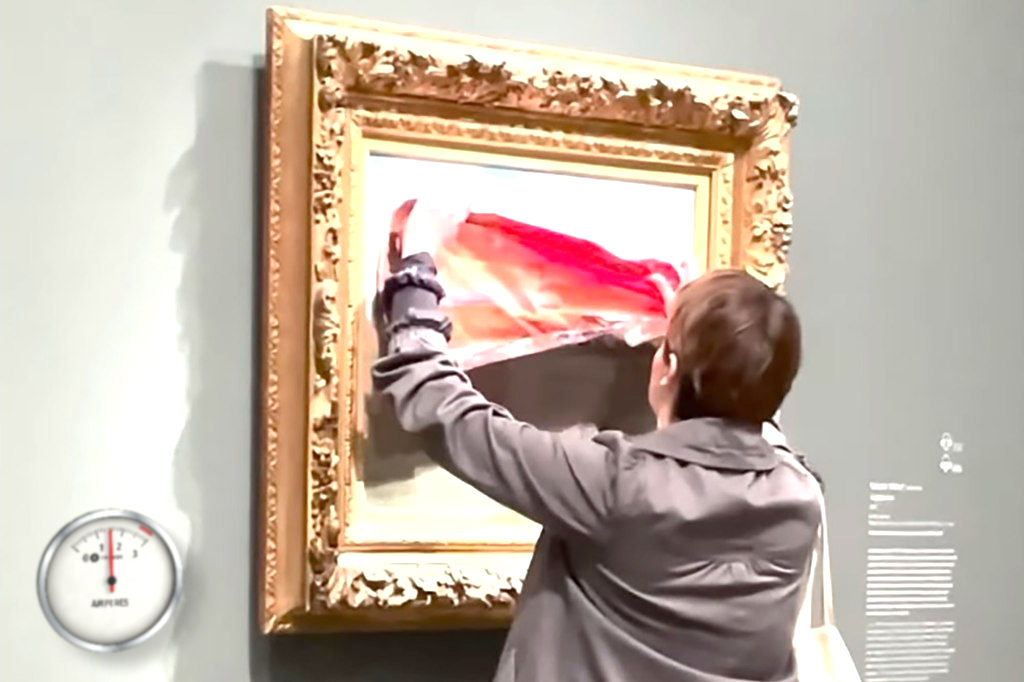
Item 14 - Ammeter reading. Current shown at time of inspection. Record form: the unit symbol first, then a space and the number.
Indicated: A 1.5
